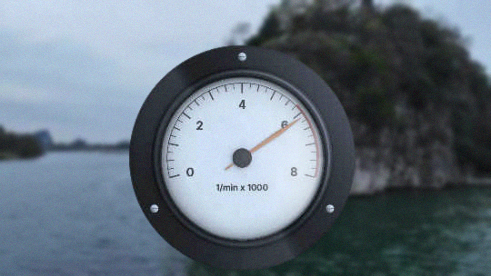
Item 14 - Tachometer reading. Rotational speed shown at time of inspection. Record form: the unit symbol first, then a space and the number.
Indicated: rpm 6125
